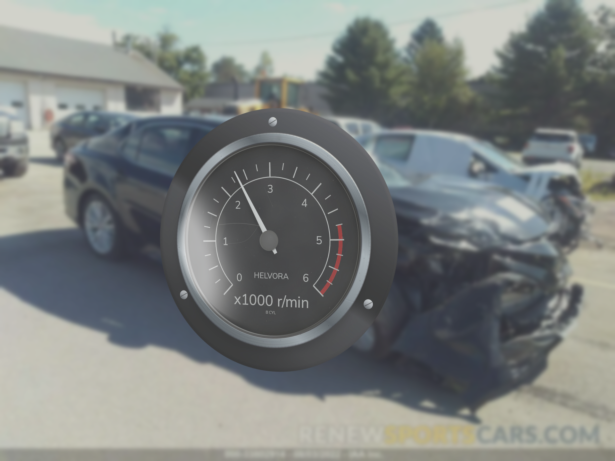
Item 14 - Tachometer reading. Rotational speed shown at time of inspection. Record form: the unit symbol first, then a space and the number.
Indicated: rpm 2375
